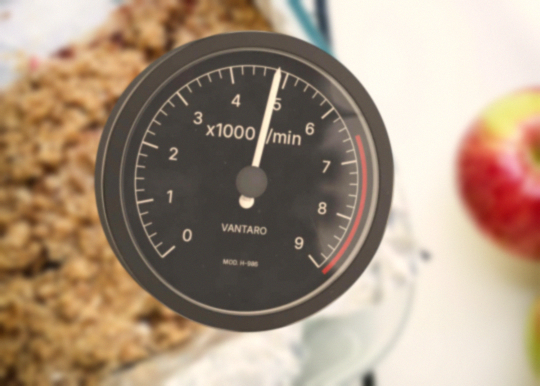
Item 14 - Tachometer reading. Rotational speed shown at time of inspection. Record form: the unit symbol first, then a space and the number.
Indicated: rpm 4800
